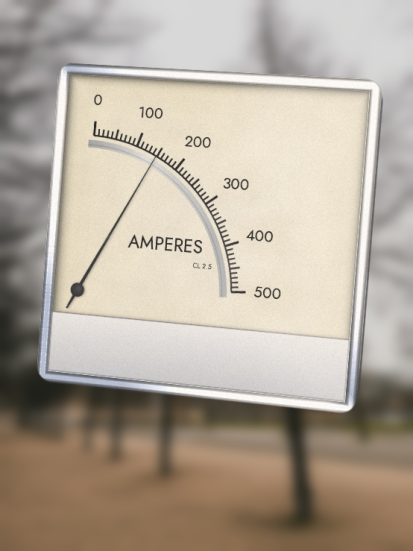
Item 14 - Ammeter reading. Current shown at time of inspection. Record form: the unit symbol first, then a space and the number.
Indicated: A 150
